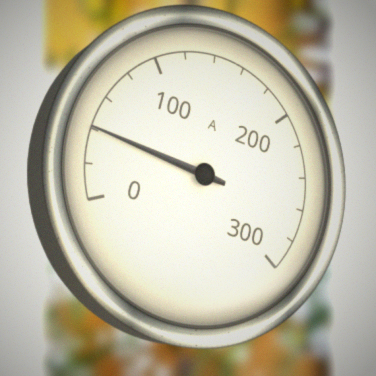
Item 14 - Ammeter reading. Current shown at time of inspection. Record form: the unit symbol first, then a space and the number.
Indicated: A 40
